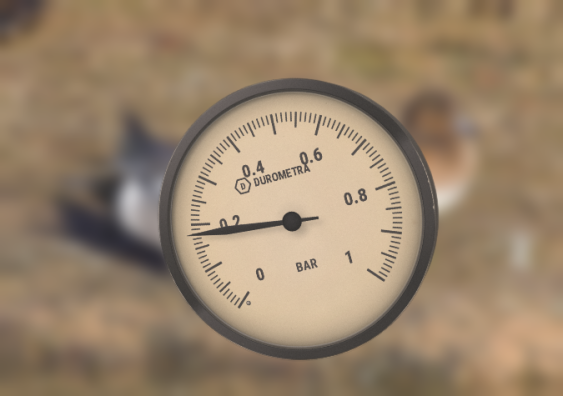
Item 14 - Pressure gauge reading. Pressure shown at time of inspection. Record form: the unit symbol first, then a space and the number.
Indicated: bar 0.18
